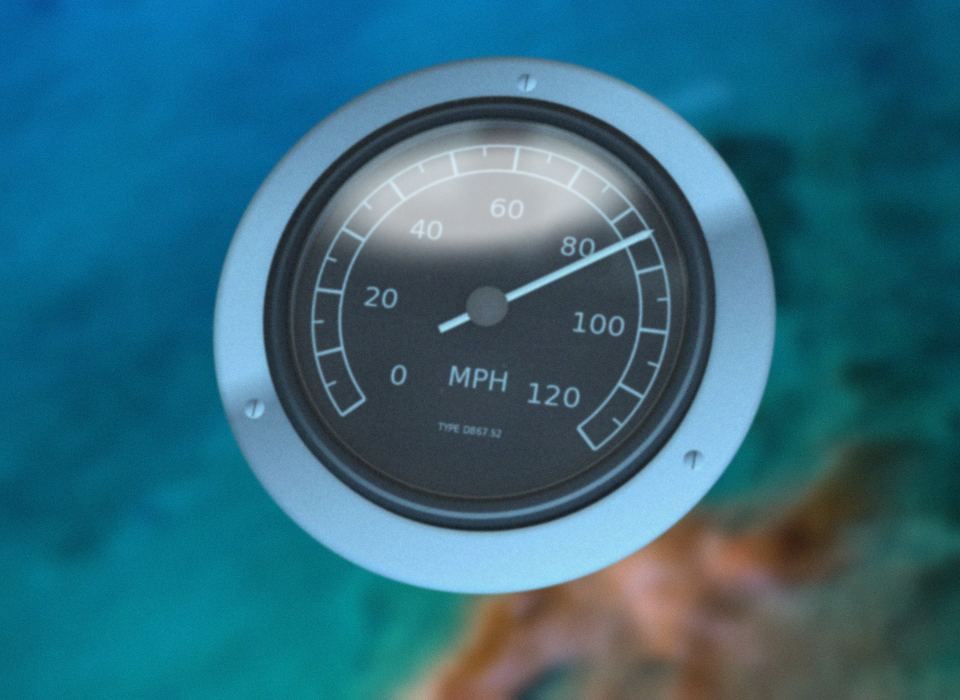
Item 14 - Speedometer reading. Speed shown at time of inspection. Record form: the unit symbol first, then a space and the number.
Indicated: mph 85
